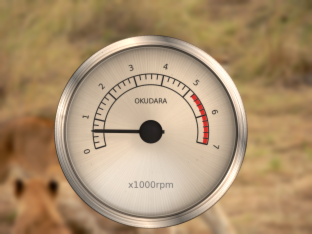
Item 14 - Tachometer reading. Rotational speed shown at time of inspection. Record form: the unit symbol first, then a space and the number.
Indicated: rpm 600
